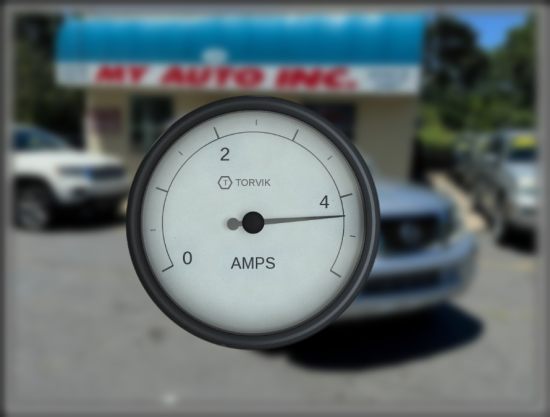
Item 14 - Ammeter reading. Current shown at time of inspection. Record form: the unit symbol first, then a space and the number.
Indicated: A 4.25
